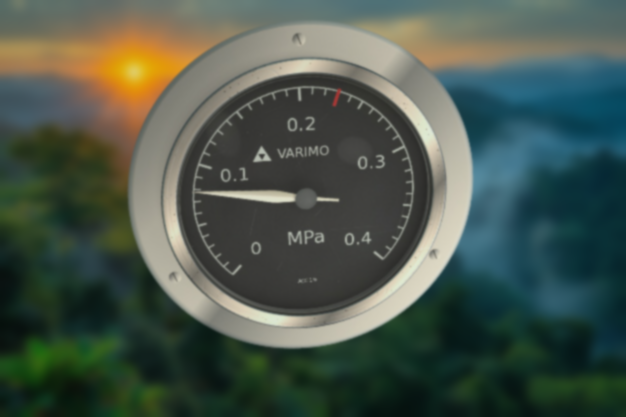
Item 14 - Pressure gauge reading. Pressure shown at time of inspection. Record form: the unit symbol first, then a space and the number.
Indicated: MPa 0.08
